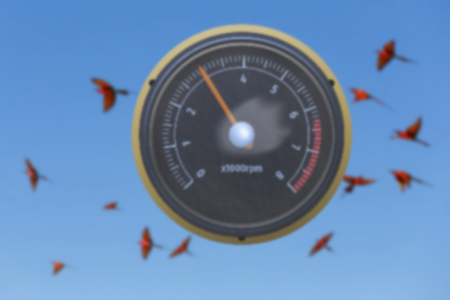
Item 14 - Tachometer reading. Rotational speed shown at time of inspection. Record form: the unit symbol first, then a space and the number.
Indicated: rpm 3000
